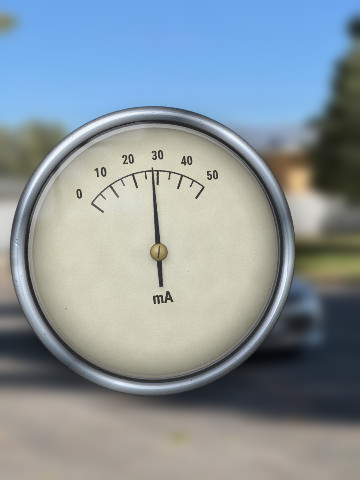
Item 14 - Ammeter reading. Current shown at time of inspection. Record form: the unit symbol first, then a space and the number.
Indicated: mA 27.5
